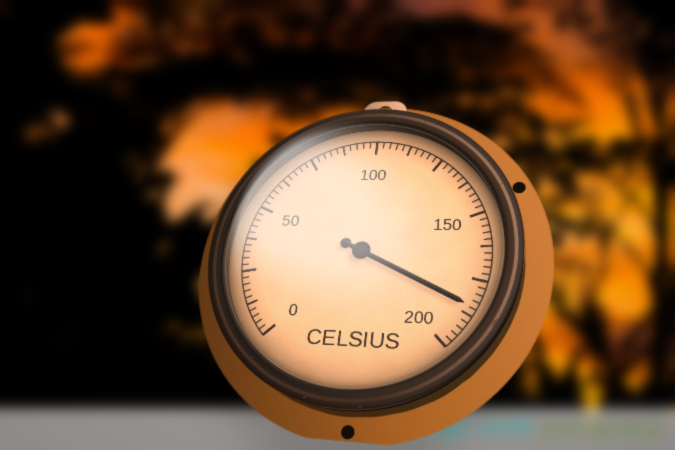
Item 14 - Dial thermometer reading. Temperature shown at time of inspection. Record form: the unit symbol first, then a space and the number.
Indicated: °C 185
